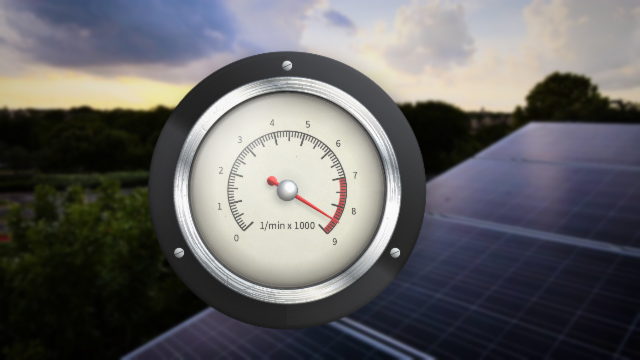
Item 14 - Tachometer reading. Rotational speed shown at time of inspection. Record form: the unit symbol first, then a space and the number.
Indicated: rpm 8500
